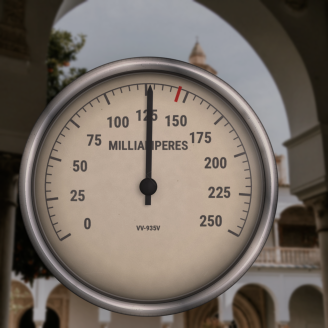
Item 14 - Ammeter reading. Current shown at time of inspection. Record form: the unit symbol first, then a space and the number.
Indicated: mA 127.5
